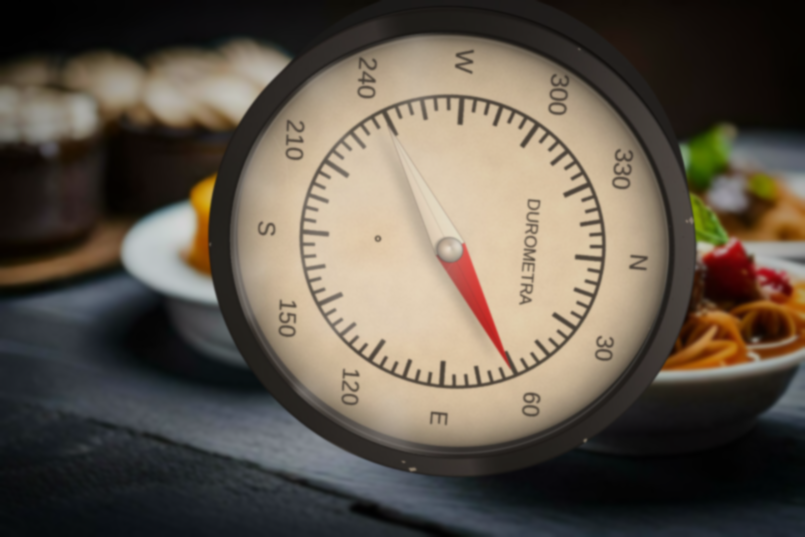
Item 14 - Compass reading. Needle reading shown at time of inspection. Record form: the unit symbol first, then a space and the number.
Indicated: ° 60
